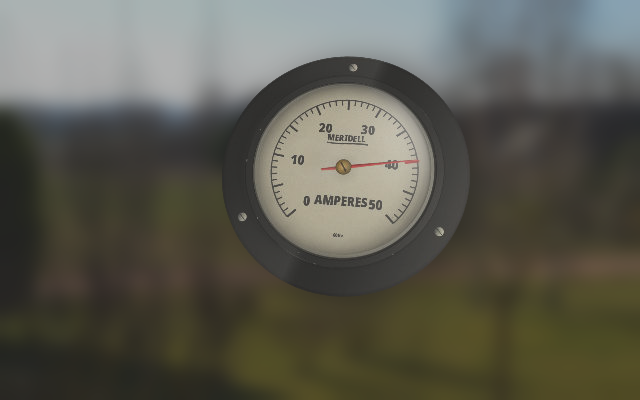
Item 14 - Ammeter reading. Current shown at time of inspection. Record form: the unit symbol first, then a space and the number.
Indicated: A 40
